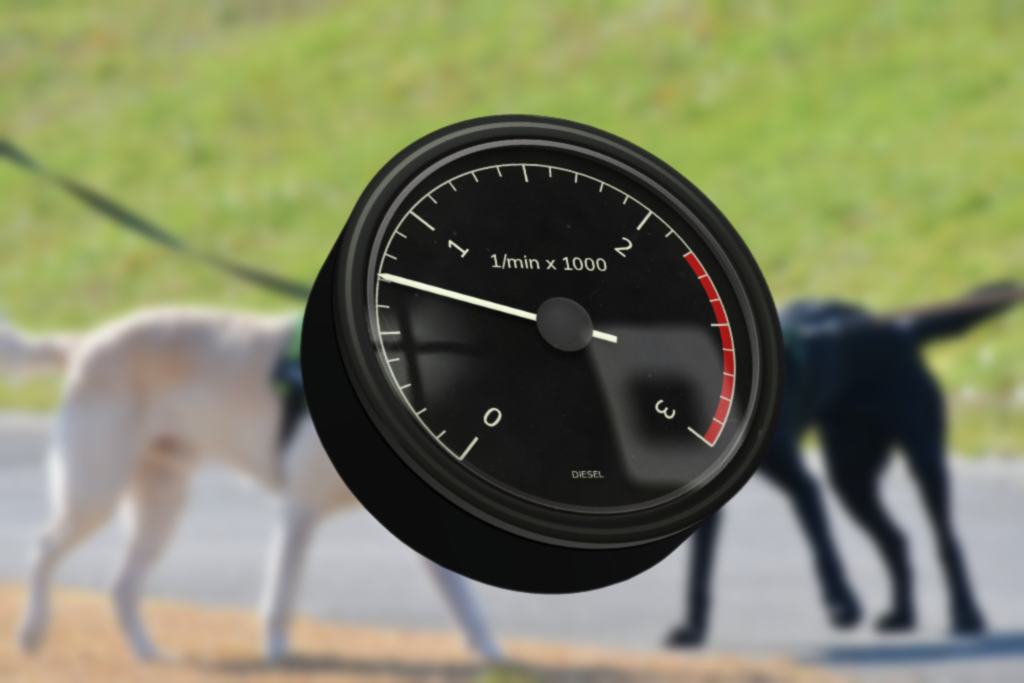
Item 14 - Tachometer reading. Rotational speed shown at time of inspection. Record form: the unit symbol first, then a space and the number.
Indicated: rpm 700
